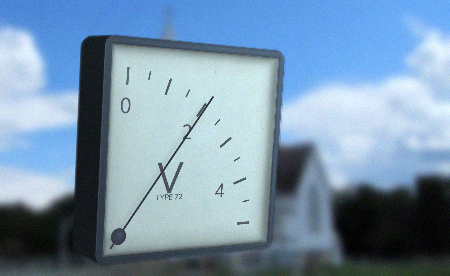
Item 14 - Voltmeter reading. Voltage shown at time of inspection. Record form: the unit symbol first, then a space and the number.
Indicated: V 2
